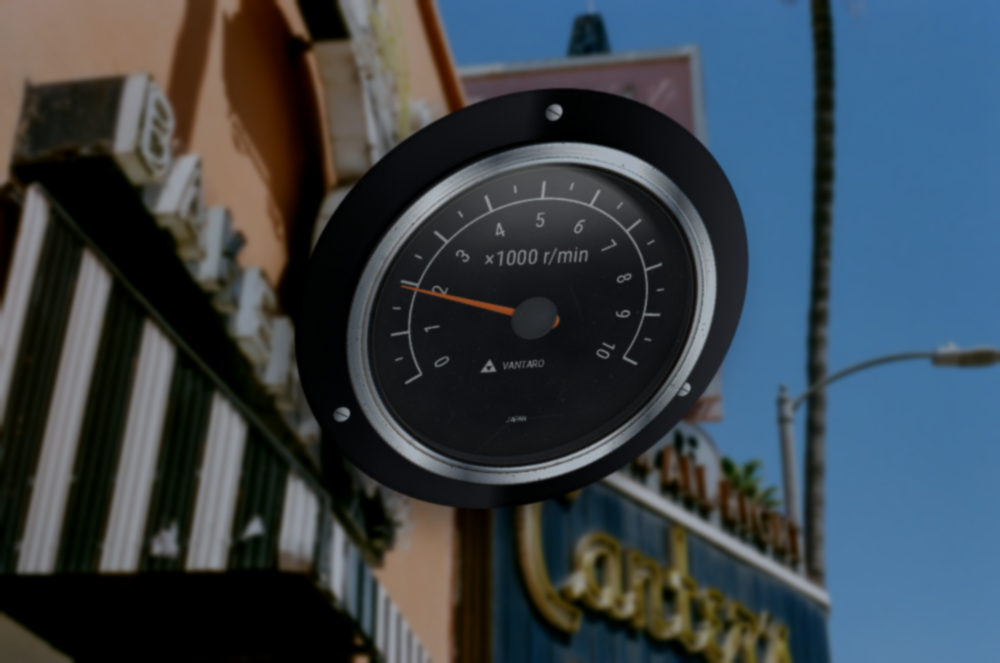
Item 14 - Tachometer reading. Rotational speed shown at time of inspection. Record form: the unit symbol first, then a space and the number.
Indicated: rpm 2000
